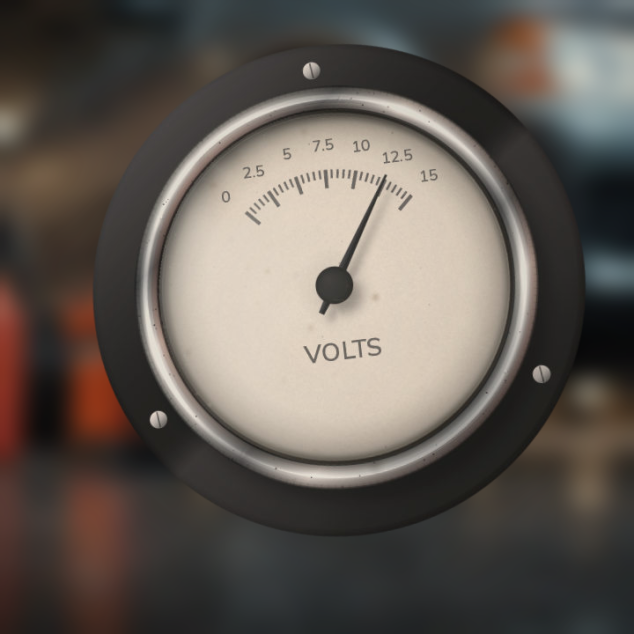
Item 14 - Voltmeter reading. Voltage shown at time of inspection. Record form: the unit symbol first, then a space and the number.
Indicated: V 12.5
